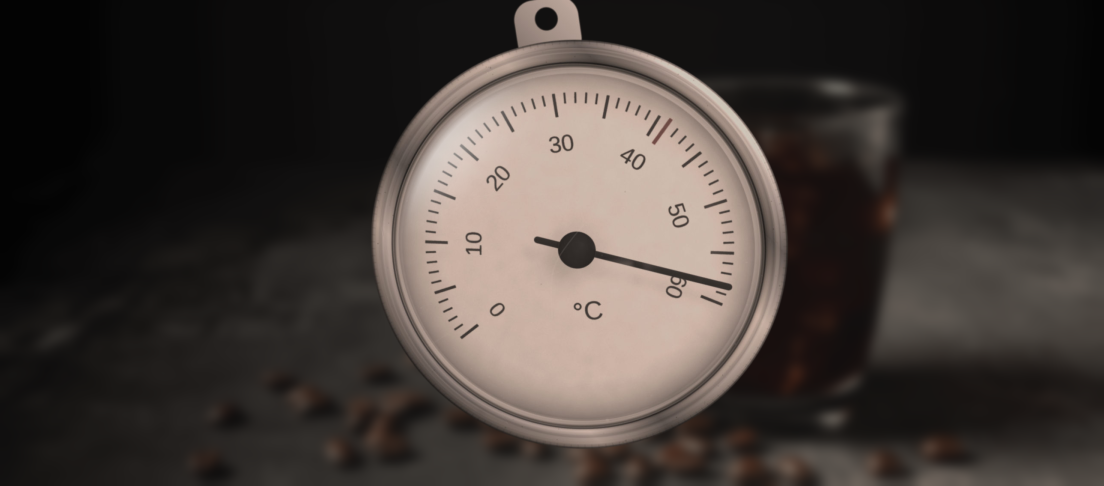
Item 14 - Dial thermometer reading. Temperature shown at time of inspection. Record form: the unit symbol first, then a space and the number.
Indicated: °C 58
